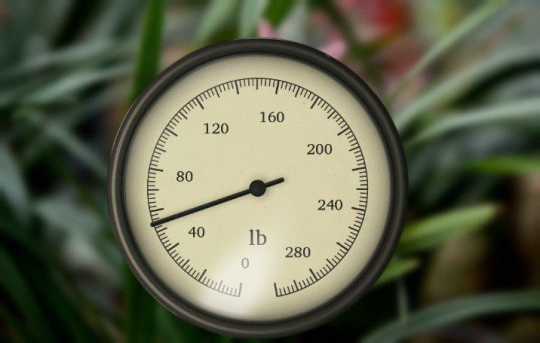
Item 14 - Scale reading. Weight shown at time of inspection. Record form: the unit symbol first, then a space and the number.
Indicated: lb 54
